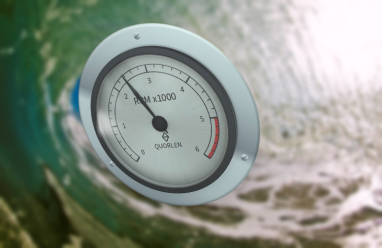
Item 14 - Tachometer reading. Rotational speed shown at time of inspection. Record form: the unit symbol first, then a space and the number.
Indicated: rpm 2400
